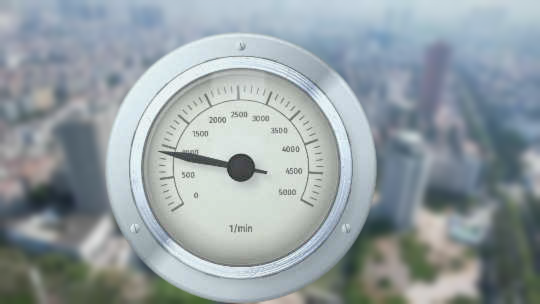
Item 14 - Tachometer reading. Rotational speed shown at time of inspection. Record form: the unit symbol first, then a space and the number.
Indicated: rpm 900
